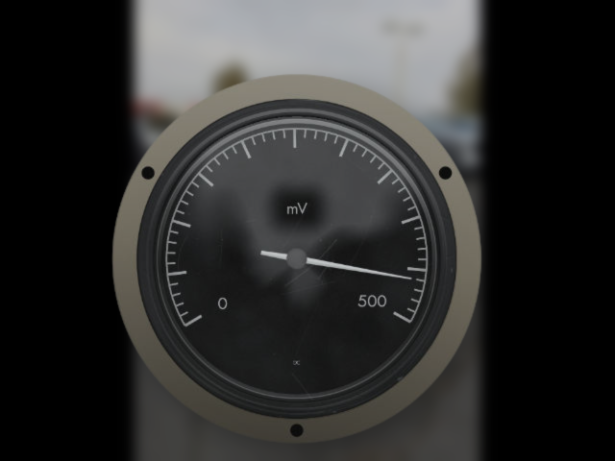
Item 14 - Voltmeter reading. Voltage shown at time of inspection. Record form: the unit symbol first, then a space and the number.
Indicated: mV 460
